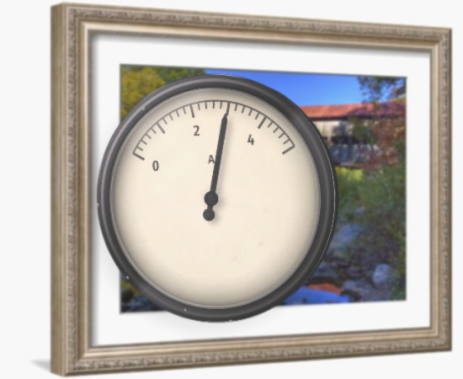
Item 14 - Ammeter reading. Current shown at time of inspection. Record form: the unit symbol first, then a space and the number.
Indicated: A 3
